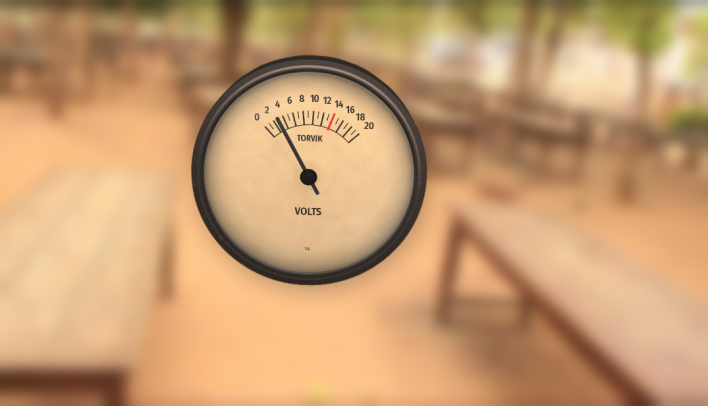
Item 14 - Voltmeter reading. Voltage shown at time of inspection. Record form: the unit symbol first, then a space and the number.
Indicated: V 3
